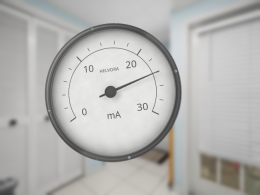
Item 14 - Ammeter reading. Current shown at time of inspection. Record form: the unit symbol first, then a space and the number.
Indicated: mA 24
